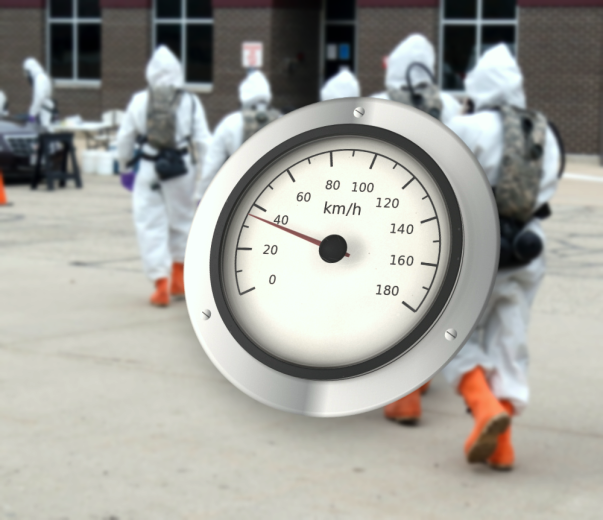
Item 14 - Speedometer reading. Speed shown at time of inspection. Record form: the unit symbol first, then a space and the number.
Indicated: km/h 35
